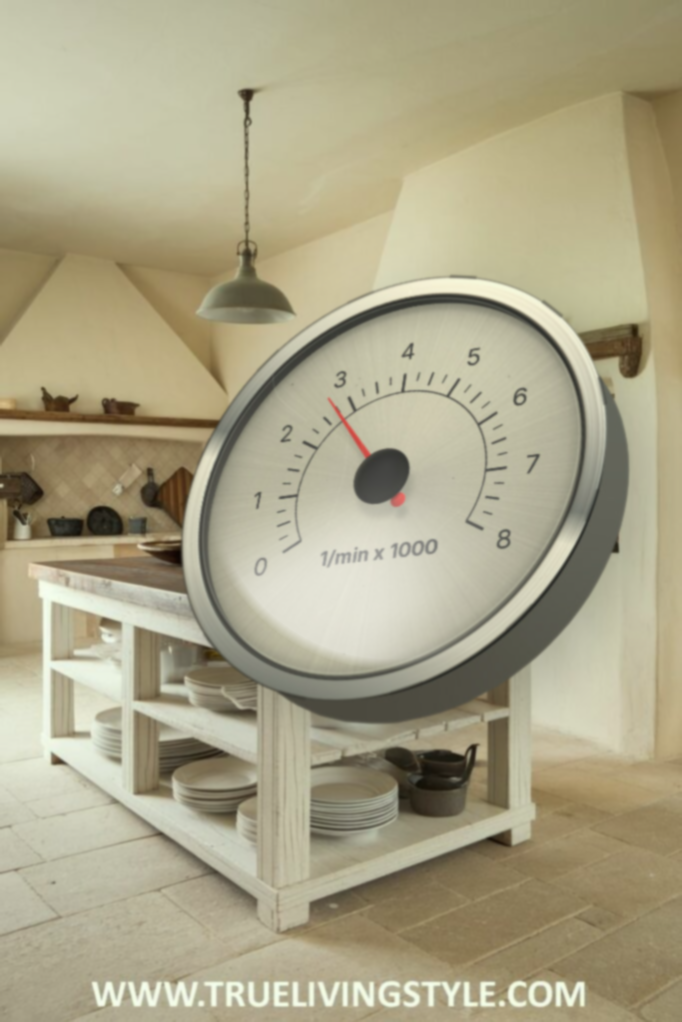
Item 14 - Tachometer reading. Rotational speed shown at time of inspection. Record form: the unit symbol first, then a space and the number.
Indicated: rpm 2750
